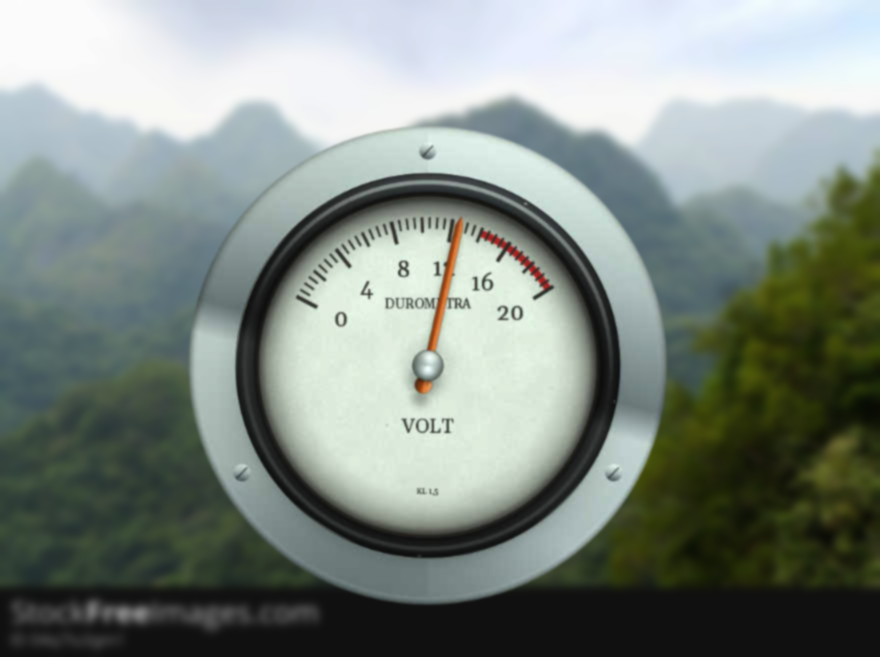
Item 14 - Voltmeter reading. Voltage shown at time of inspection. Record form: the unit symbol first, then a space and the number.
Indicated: V 12.5
